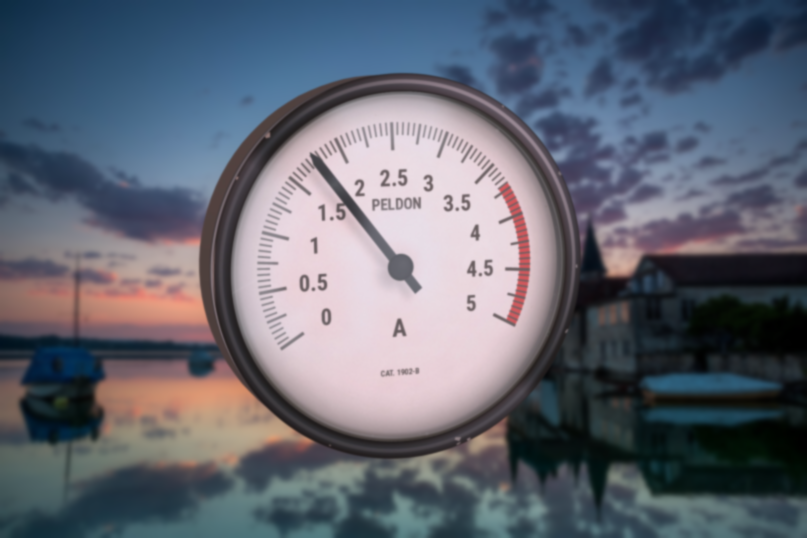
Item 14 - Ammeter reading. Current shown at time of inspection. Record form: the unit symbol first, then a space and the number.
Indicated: A 1.75
